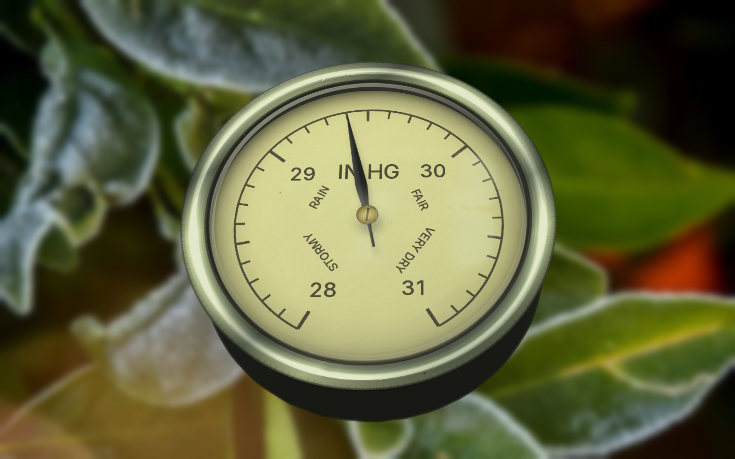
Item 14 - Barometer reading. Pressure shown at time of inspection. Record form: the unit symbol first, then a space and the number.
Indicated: inHg 29.4
